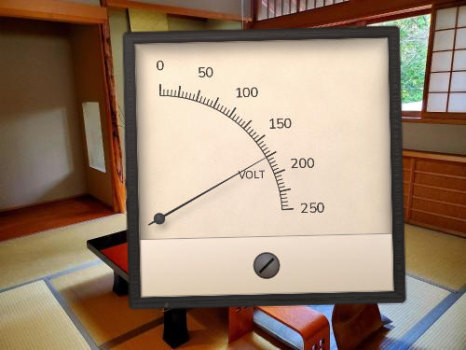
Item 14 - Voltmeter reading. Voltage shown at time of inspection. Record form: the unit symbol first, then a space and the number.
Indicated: V 175
